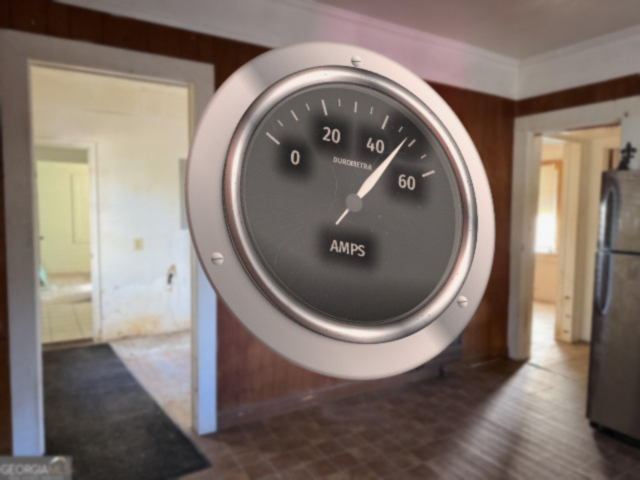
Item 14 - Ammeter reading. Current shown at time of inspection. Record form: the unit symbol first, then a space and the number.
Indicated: A 47.5
